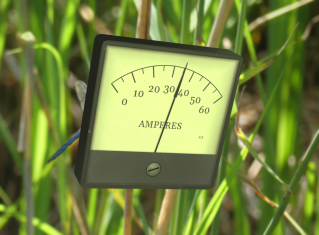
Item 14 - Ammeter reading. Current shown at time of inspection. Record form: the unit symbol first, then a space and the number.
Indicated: A 35
